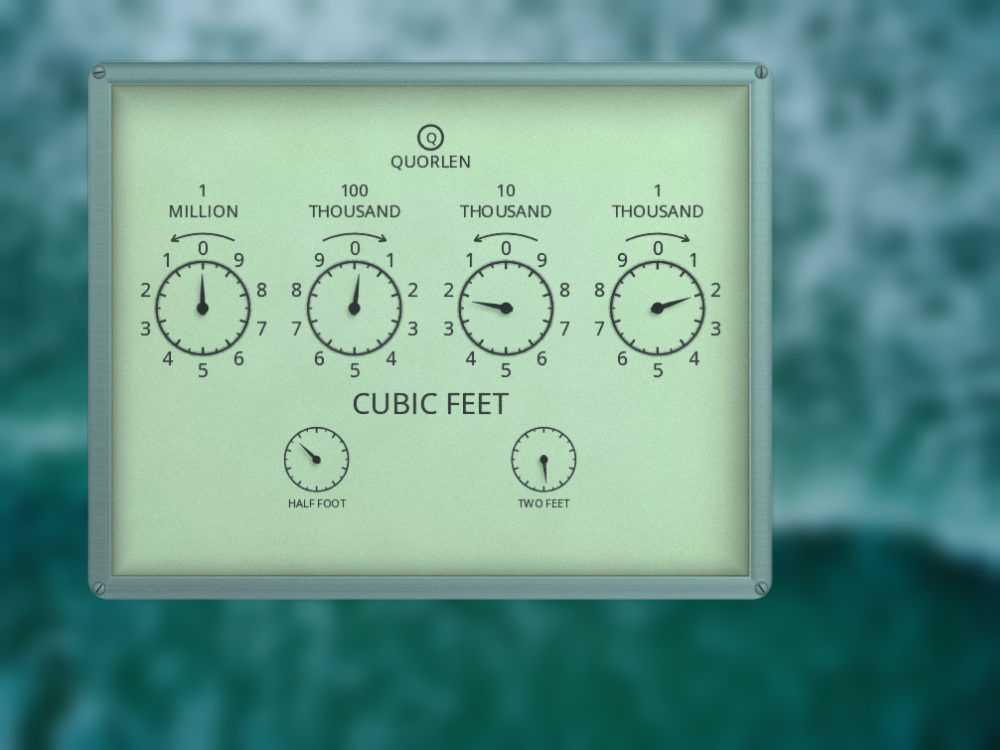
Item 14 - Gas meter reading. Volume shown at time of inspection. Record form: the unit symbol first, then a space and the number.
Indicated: ft³ 2200
